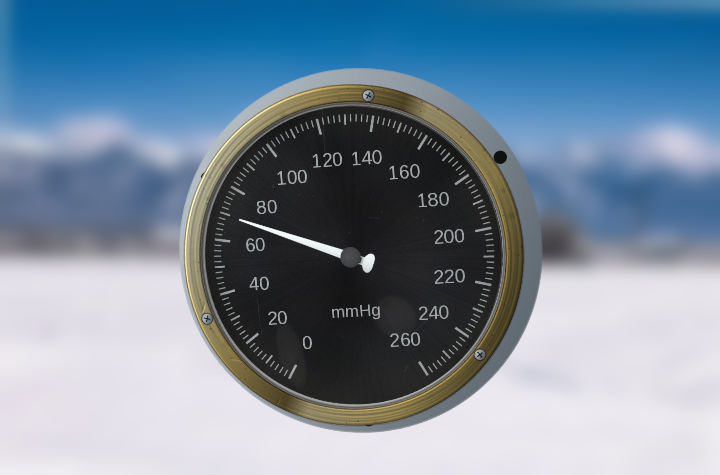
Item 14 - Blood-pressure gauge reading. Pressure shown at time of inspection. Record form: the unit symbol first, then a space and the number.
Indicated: mmHg 70
